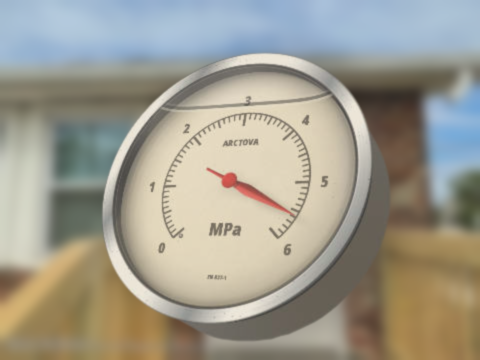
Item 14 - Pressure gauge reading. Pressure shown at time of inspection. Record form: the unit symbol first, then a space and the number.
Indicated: MPa 5.6
